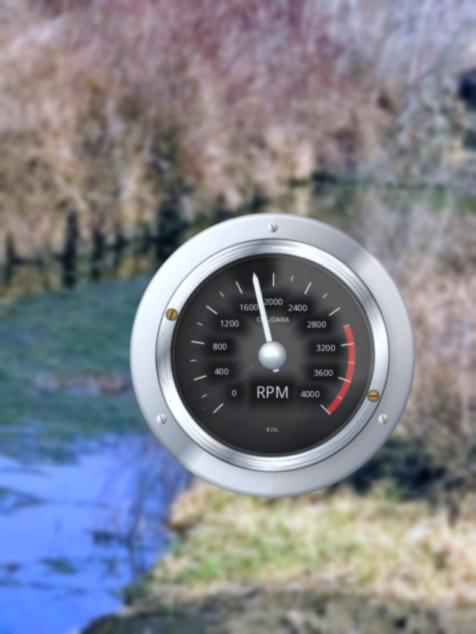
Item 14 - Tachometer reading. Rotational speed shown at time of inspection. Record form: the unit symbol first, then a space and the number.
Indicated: rpm 1800
